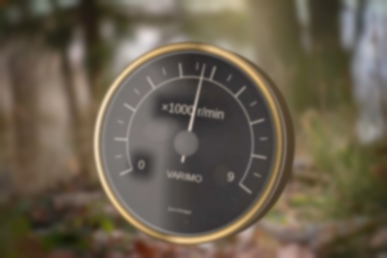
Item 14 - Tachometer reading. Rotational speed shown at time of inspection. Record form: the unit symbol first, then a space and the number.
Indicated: rpm 4750
